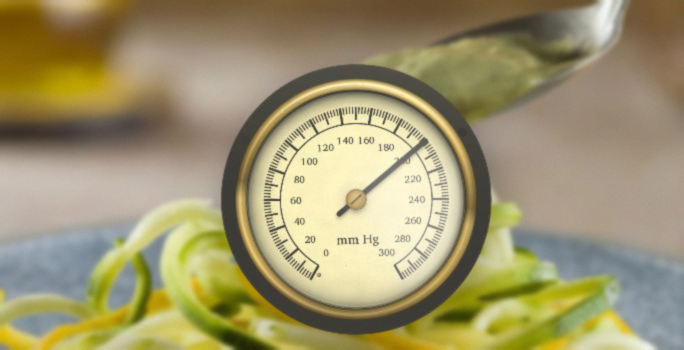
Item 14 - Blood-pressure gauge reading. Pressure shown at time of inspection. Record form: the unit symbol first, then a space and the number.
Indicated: mmHg 200
